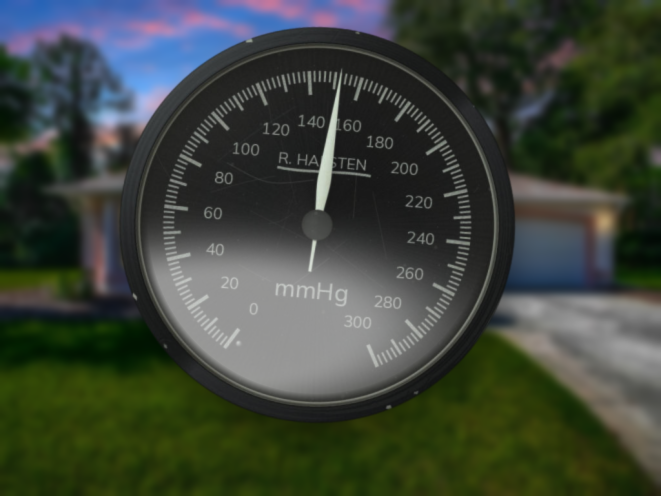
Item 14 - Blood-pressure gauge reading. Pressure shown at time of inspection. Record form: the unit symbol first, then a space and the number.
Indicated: mmHg 152
